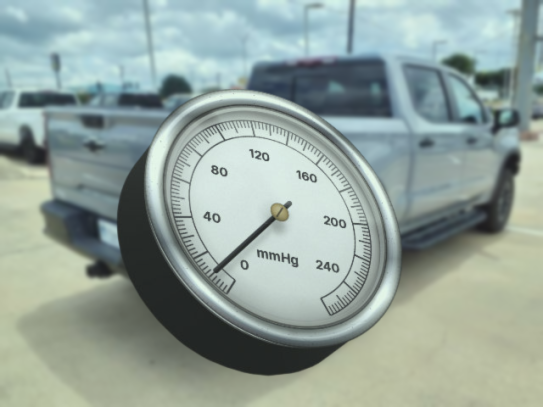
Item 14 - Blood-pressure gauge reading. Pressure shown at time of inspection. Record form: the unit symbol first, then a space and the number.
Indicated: mmHg 10
